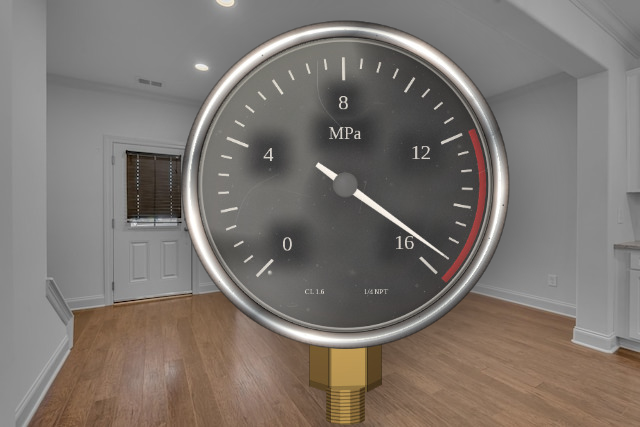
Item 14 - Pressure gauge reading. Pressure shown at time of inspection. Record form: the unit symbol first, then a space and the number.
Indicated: MPa 15.5
